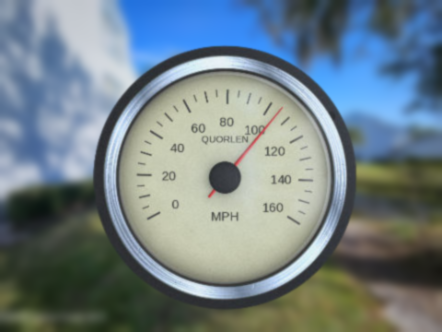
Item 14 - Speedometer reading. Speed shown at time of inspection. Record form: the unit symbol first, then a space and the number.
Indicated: mph 105
